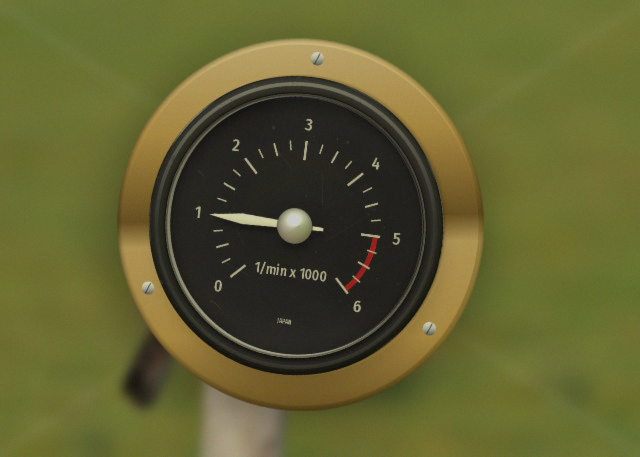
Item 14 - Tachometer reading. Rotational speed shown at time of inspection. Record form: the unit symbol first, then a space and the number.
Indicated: rpm 1000
